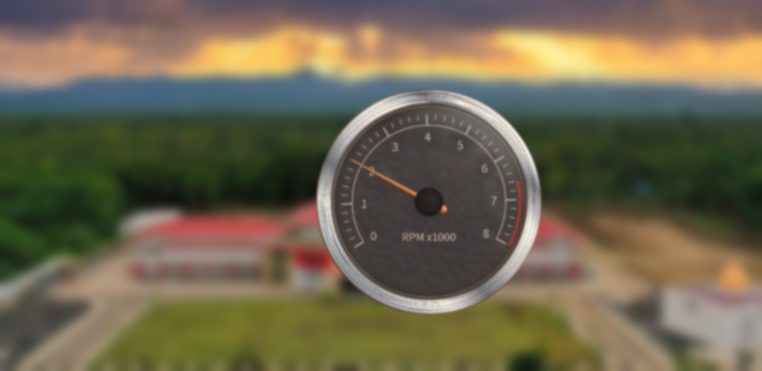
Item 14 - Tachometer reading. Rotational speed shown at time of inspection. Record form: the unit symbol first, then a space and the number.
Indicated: rpm 2000
